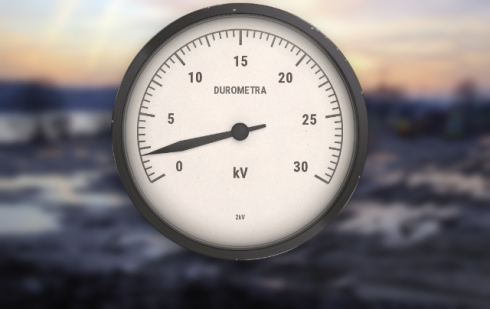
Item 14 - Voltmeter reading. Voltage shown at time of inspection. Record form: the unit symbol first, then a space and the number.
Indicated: kV 2
